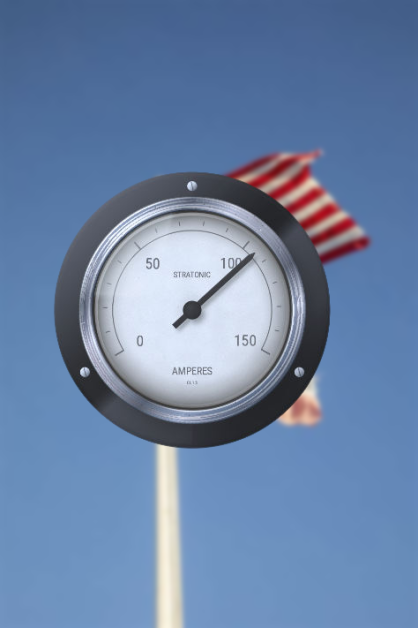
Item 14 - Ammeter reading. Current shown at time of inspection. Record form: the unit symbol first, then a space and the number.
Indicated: A 105
